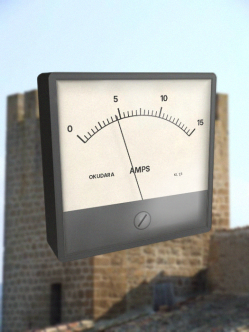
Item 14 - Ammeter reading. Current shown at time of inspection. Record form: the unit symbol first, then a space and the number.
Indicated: A 4.5
